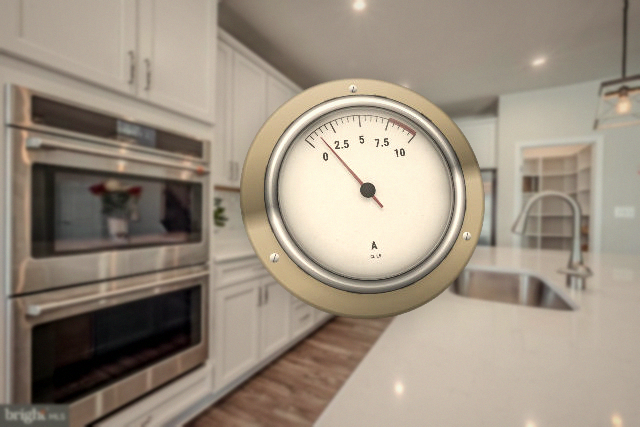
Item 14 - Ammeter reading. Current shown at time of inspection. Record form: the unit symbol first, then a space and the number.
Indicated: A 1
